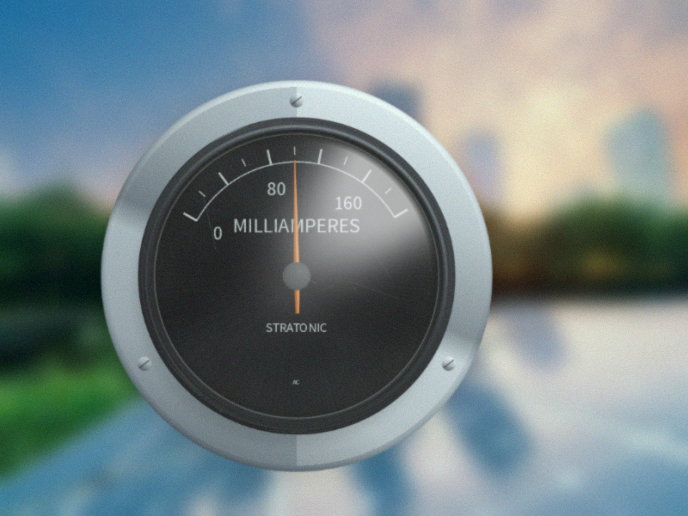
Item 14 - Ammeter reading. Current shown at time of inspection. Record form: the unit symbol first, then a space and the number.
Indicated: mA 100
